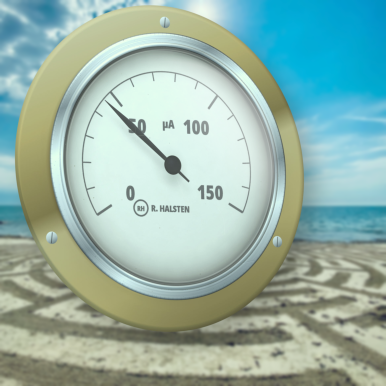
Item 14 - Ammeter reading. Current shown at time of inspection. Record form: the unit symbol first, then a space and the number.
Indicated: µA 45
